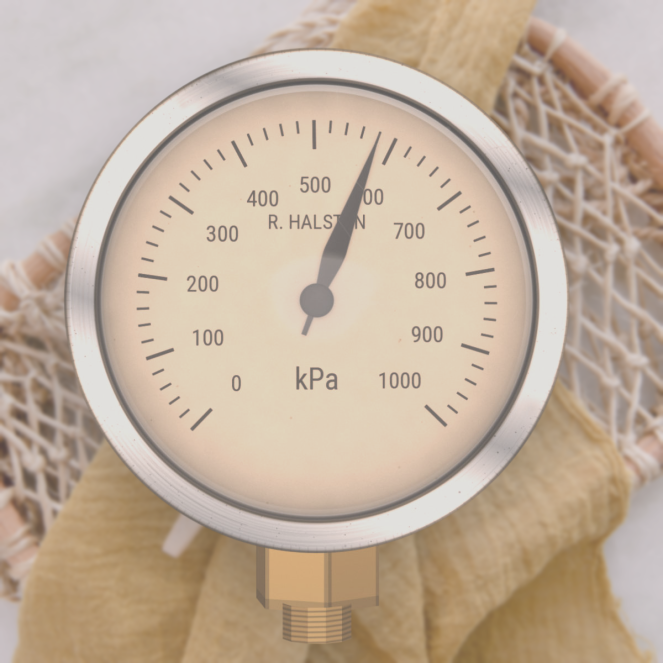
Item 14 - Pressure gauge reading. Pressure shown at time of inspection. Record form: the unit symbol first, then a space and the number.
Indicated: kPa 580
